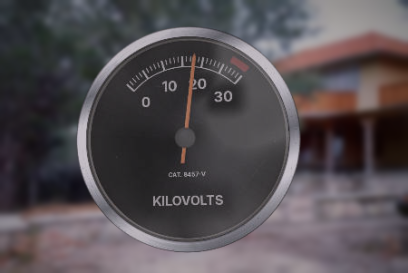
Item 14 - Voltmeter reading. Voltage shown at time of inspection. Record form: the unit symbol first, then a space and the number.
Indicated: kV 18
